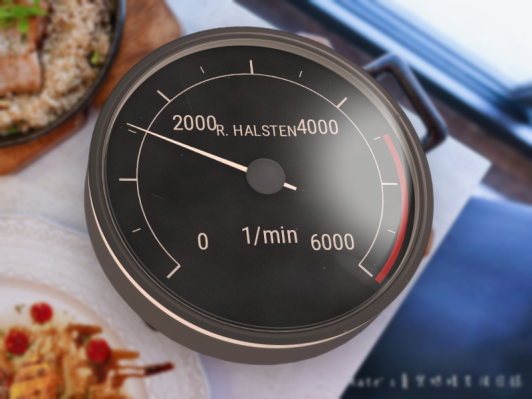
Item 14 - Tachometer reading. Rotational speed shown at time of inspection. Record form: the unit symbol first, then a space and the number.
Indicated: rpm 1500
